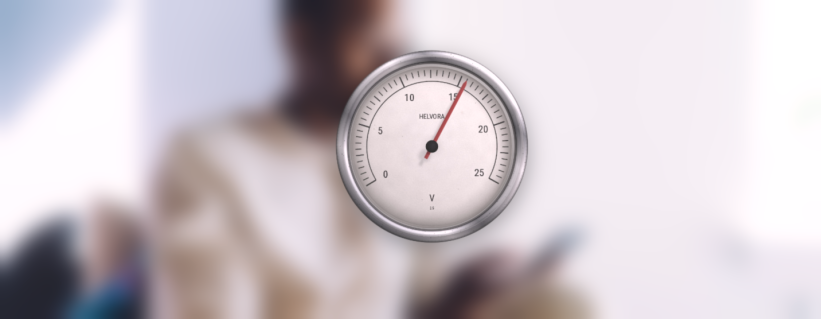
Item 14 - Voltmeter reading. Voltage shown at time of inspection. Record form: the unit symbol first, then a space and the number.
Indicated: V 15.5
